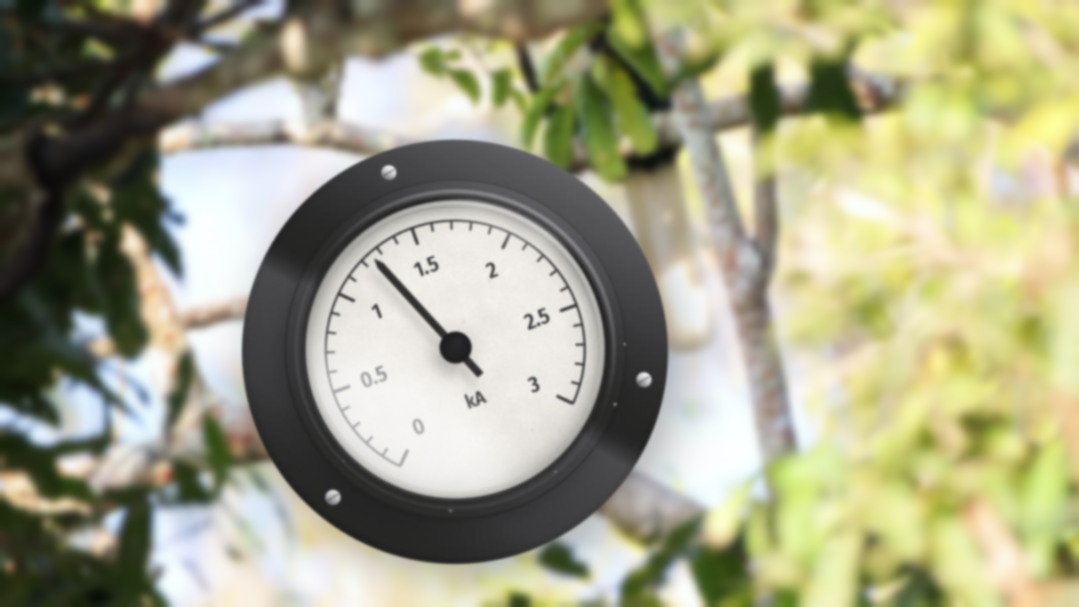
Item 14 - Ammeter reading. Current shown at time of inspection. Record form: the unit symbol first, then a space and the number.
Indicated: kA 1.25
